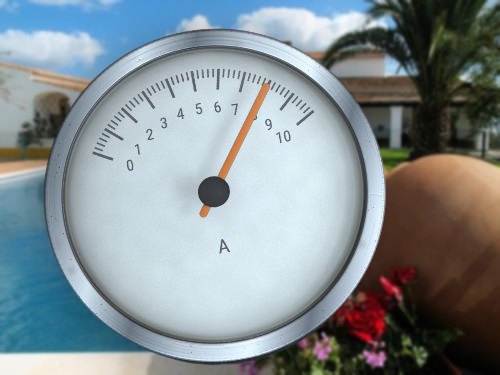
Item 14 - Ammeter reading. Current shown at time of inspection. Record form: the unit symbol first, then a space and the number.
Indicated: A 8
